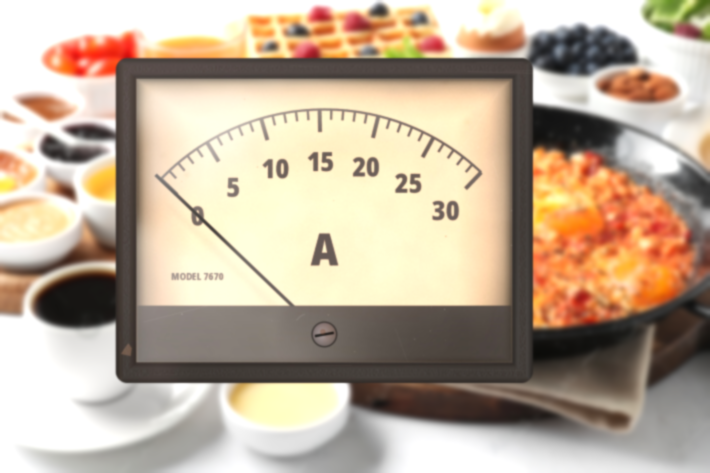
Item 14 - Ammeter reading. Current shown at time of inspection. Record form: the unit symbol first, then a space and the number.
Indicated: A 0
